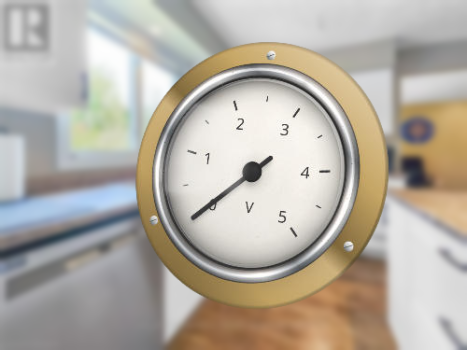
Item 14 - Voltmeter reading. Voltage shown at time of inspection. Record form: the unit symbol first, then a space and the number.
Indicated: V 0
